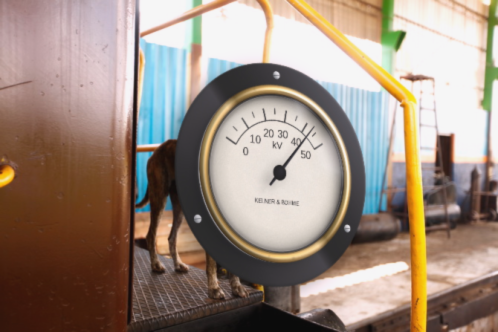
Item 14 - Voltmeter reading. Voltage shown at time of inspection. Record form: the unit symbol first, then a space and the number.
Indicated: kV 42.5
